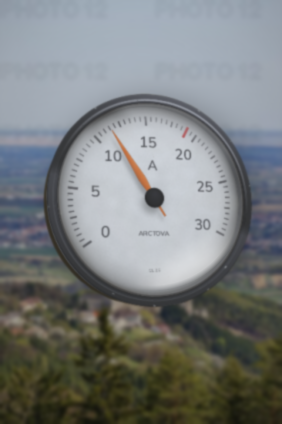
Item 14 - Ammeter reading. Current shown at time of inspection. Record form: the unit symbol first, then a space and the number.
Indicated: A 11.5
